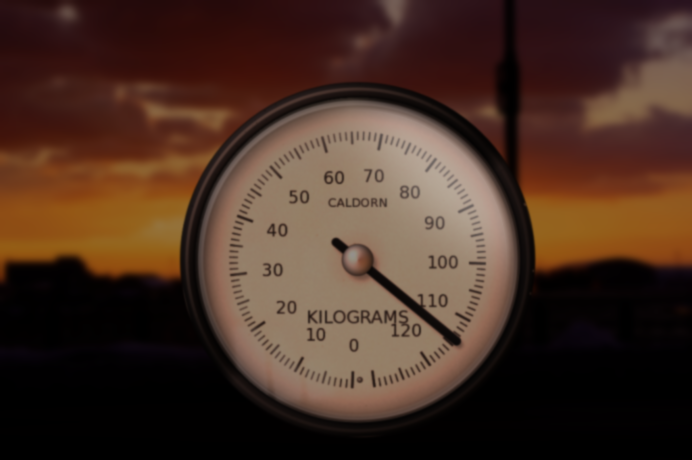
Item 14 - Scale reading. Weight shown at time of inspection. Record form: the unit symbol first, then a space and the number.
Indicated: kg 114
